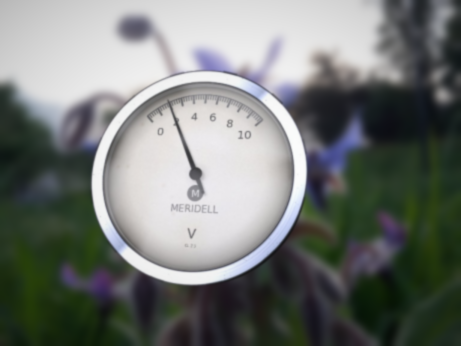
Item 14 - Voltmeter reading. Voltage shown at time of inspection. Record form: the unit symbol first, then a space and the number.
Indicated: V 2
